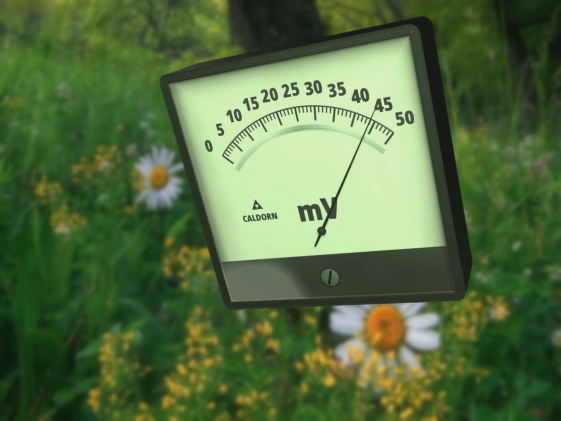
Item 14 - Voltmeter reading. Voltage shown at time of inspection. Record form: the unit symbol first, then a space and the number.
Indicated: mV 44
